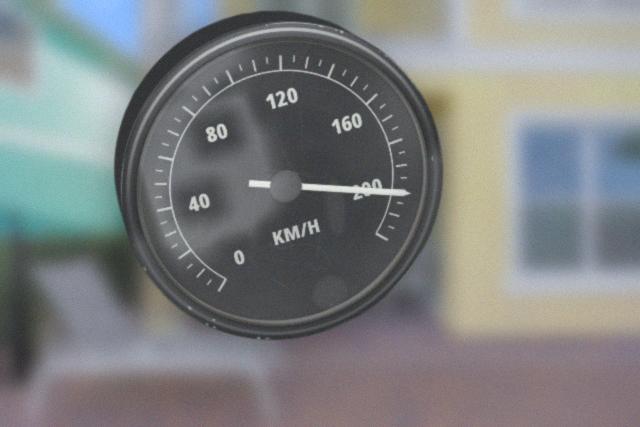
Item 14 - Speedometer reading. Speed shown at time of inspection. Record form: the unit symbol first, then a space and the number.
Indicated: km/h 200
